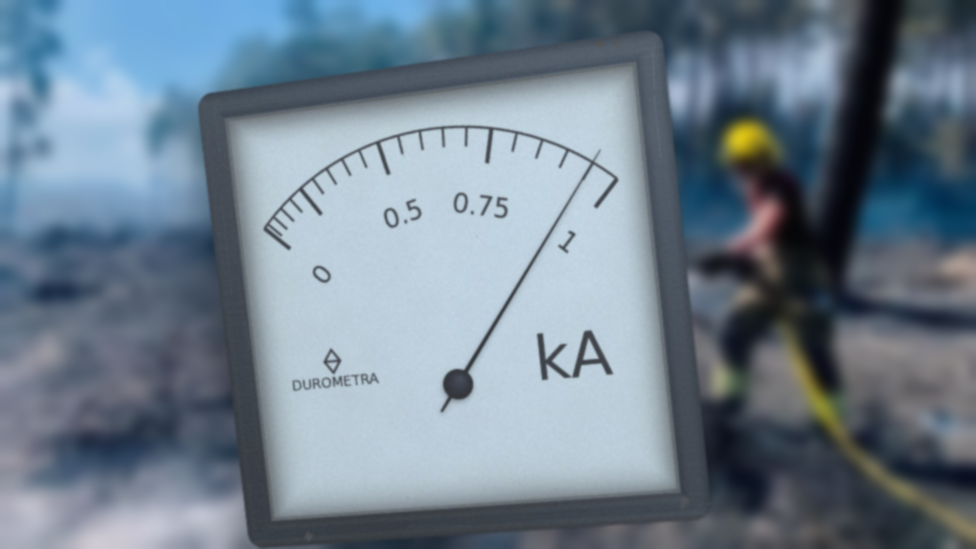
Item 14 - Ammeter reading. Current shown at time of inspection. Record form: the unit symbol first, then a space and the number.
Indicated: kA 0.95
